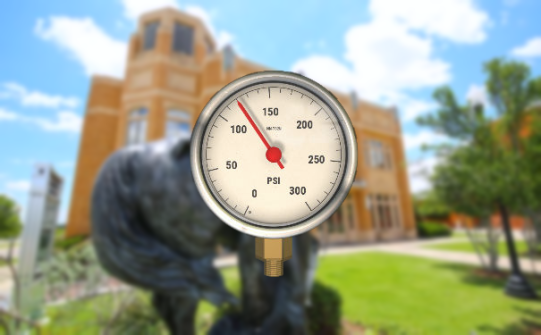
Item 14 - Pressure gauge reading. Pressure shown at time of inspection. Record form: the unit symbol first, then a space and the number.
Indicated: psi 120
